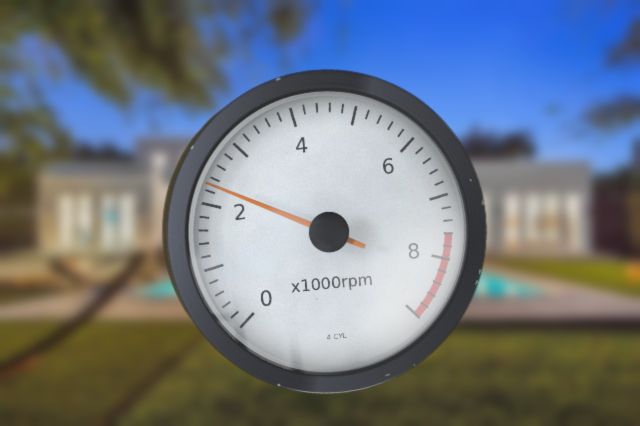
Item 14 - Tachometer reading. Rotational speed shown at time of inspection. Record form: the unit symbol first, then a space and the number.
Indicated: rpm 2300
